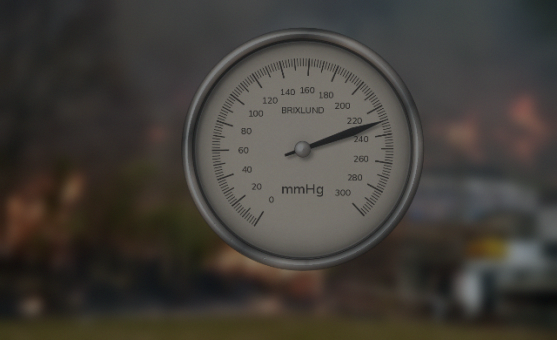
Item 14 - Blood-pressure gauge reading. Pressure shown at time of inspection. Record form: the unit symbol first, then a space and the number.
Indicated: mmHg 230
